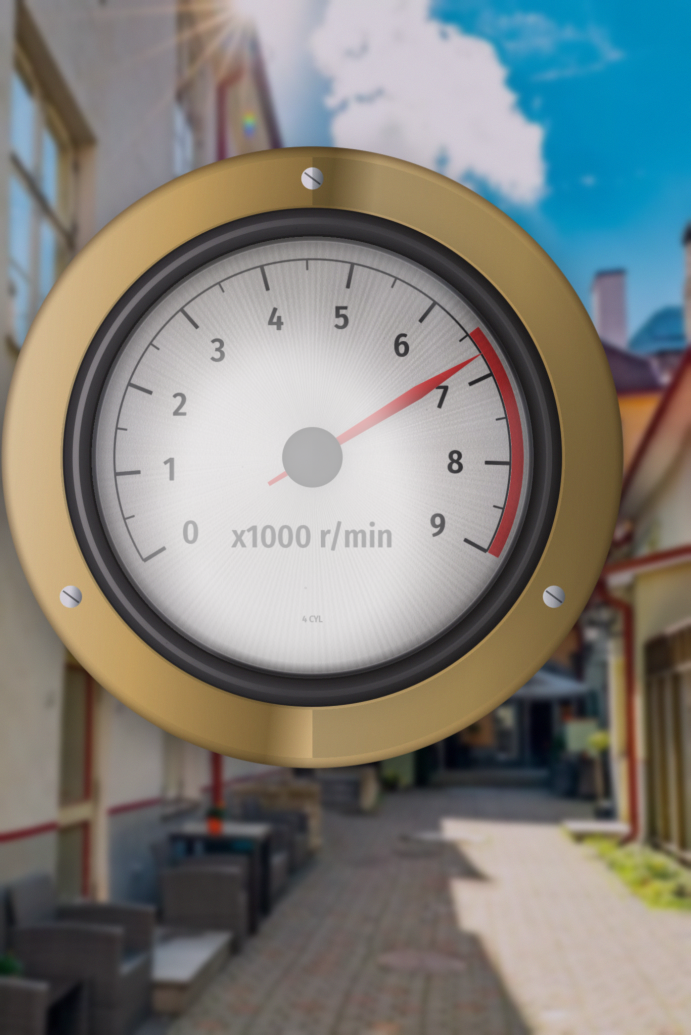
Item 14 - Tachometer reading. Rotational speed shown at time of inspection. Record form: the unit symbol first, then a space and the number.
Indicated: rpm 6750
